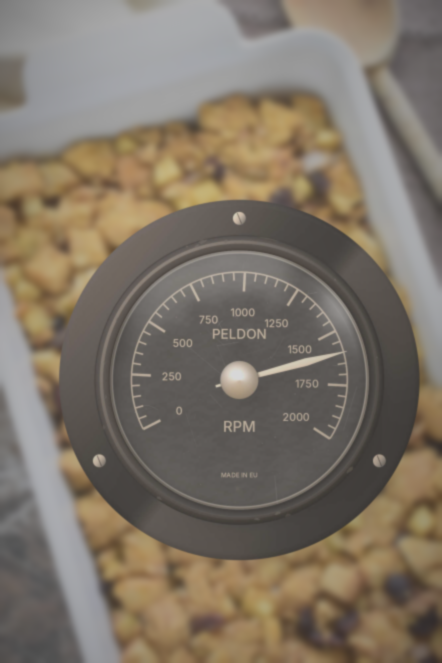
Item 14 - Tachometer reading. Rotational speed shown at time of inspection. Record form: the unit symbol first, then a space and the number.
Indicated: rpm 1600
